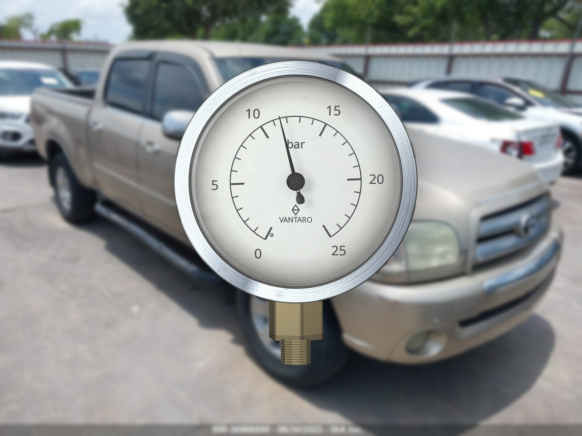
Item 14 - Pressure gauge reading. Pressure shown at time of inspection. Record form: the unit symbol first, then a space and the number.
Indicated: bar 11.5
